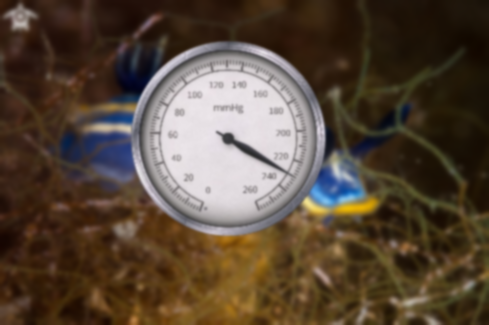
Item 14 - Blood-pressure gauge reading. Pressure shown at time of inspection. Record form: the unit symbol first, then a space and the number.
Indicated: mmHg 230
